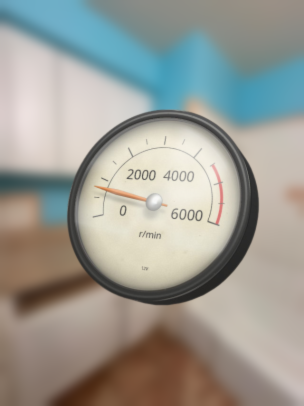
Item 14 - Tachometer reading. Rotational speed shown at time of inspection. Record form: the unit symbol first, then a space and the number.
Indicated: rpm 750
